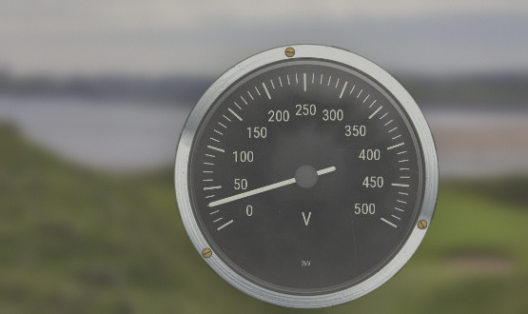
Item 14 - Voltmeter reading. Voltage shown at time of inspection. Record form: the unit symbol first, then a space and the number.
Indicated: V 30
